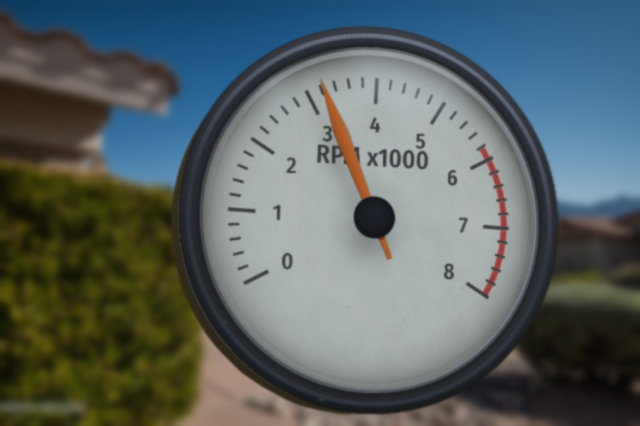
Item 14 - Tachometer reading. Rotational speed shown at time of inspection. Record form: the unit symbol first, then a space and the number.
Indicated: rpm 3200
